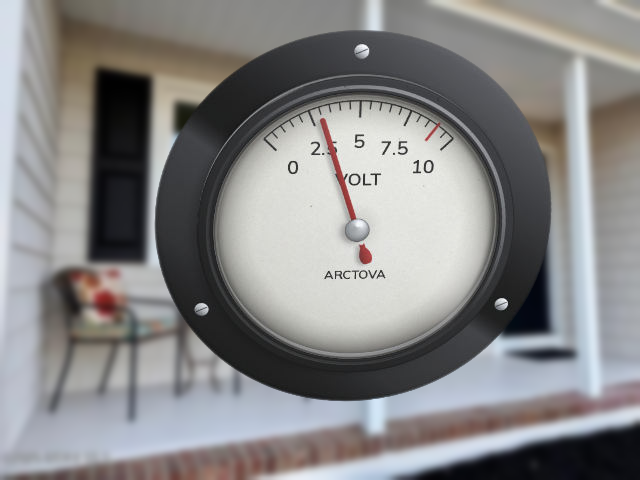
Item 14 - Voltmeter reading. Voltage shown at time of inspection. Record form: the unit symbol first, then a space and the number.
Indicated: V 3
